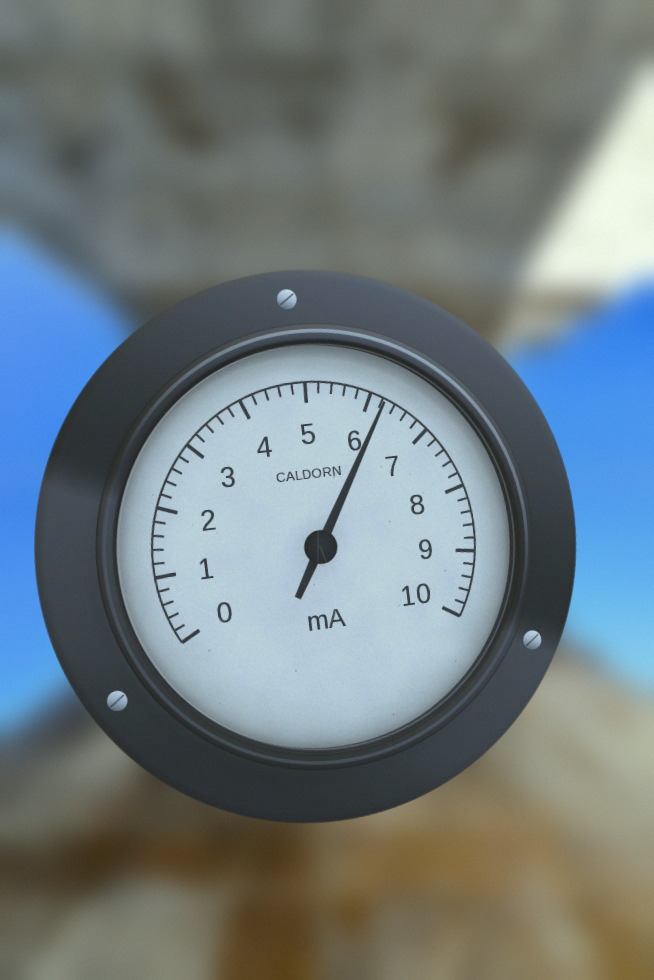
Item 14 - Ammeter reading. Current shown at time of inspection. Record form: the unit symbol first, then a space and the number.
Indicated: mA 6.2
